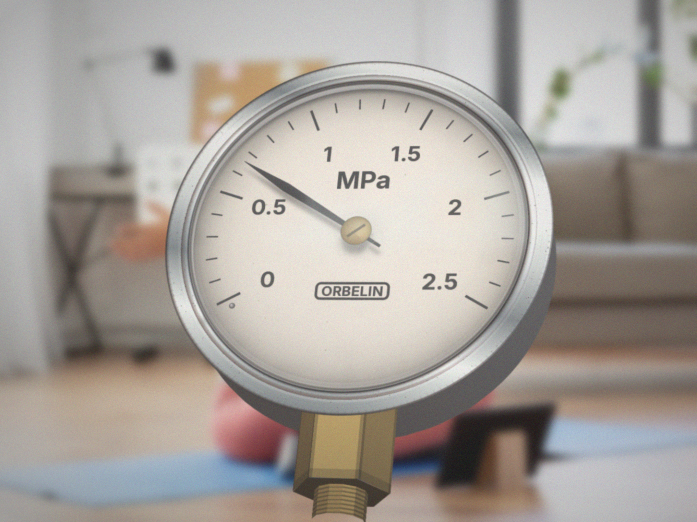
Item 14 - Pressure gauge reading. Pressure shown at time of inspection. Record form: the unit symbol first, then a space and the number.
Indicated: MPa 0.65
